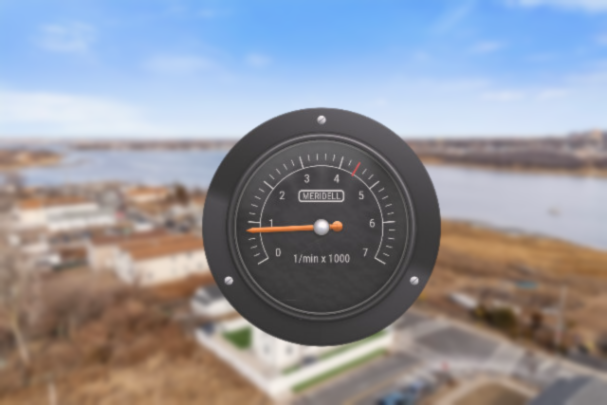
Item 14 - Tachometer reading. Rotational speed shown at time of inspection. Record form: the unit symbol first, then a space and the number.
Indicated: rpm 800
